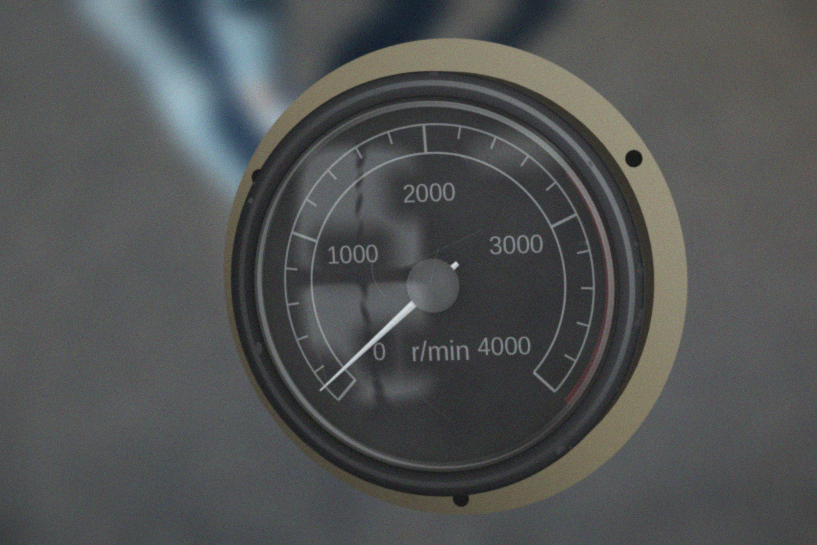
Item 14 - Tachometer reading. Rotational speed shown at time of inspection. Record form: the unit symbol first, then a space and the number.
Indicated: rpm 100
